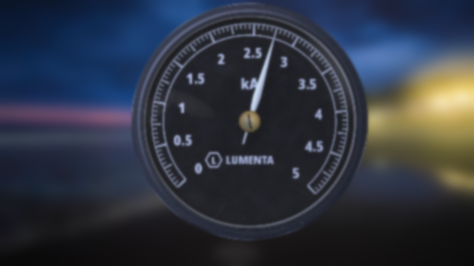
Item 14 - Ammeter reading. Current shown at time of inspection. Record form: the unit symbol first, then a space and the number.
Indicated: kA 2.75
